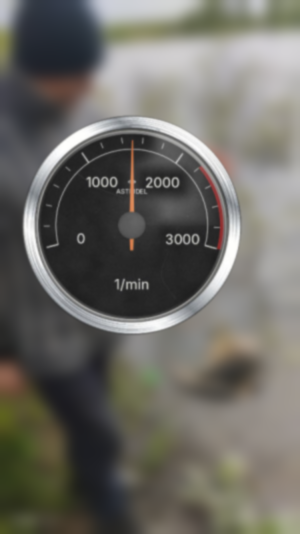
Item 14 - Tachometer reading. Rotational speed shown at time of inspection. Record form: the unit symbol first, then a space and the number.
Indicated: rpm 1500
